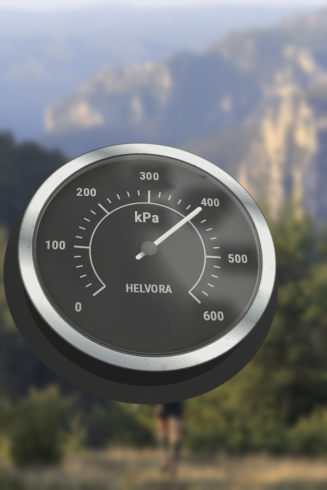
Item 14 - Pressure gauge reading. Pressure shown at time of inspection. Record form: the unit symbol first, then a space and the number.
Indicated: kPa 400
